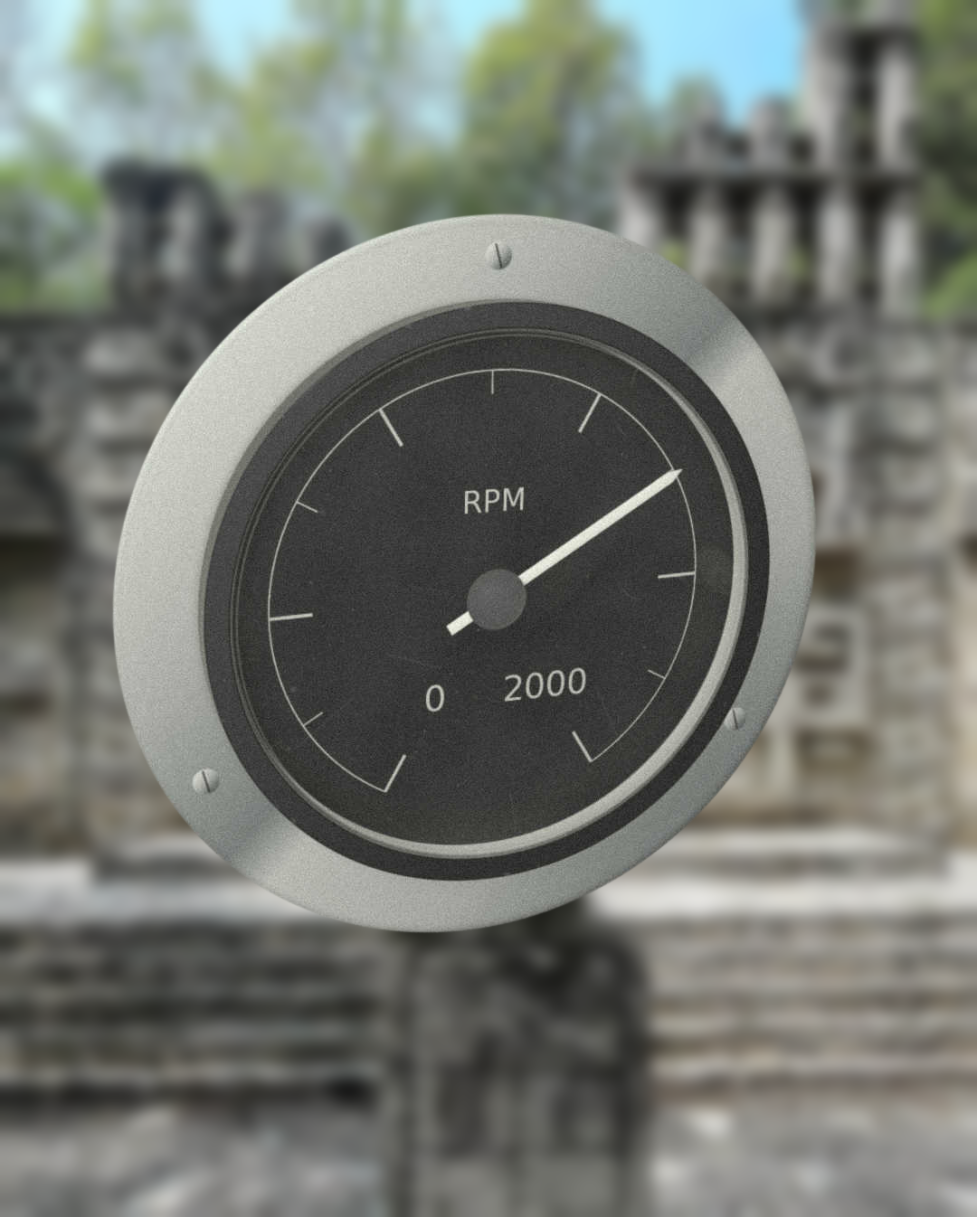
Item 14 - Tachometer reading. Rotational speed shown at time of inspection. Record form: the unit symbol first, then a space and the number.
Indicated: rpm 1400
